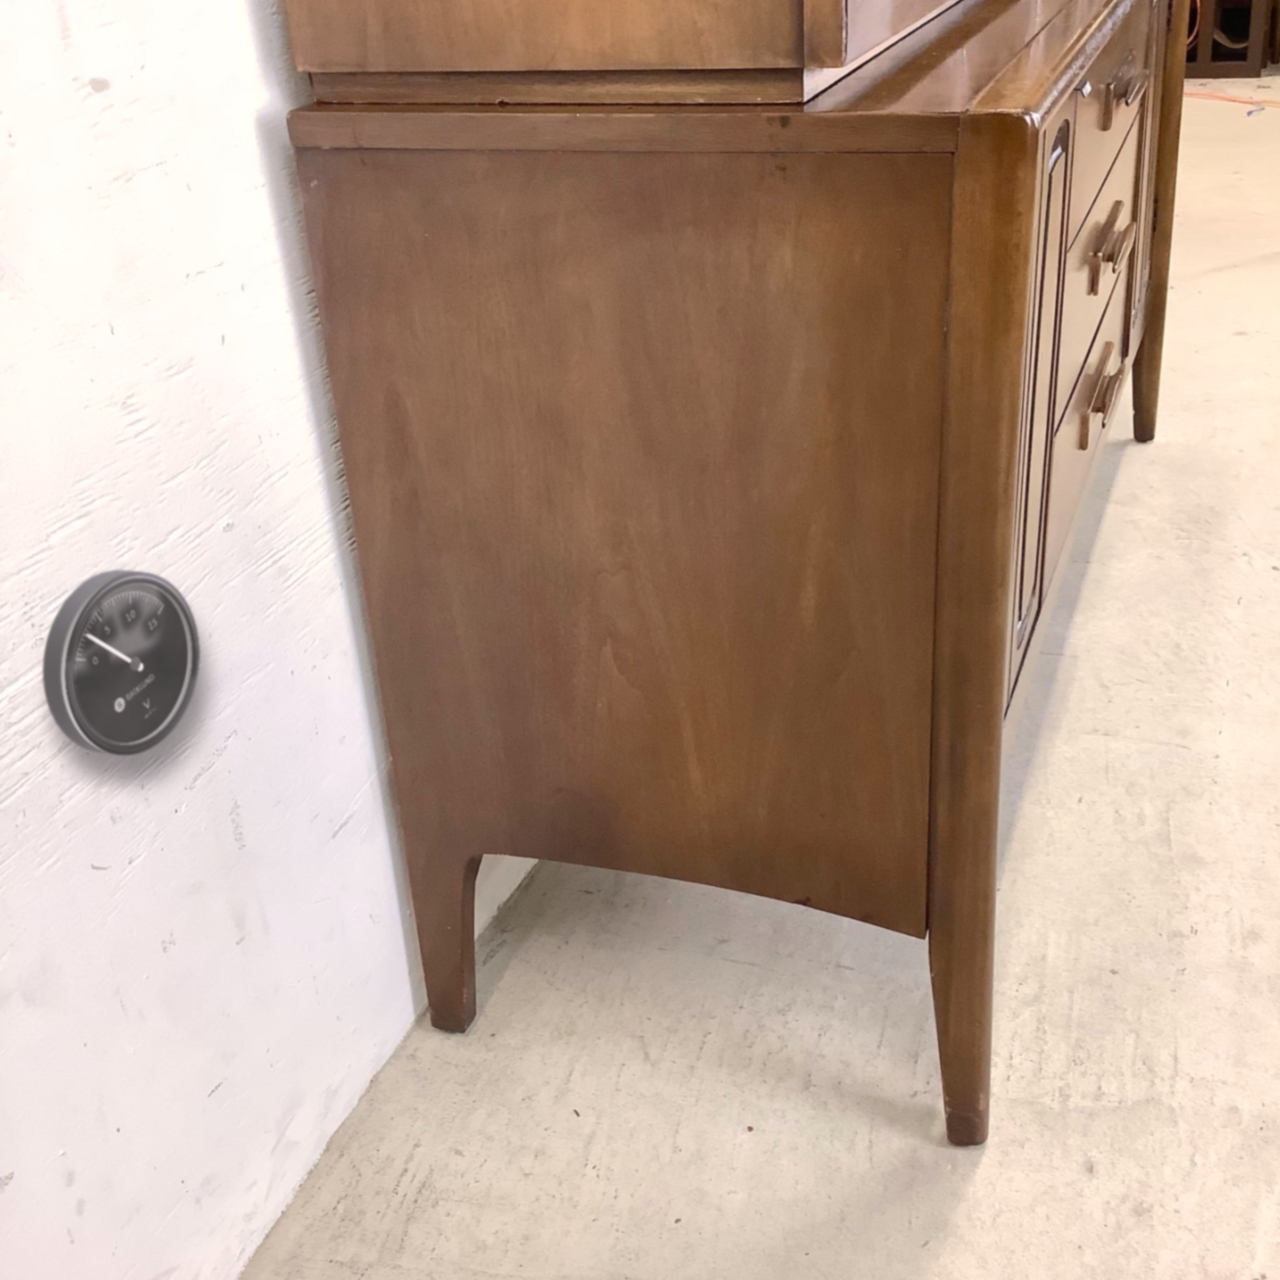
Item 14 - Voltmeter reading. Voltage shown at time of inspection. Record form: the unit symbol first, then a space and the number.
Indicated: V 2.5
